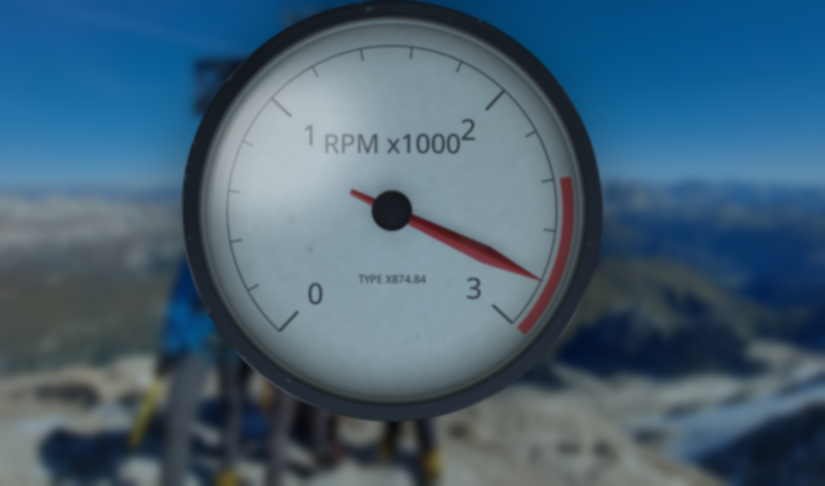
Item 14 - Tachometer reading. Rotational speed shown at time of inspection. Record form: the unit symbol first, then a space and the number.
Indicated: rpm 2800
